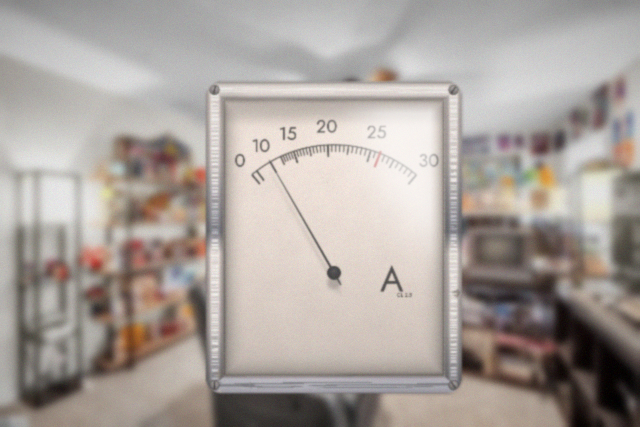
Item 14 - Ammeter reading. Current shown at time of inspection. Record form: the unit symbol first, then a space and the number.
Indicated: A 10
